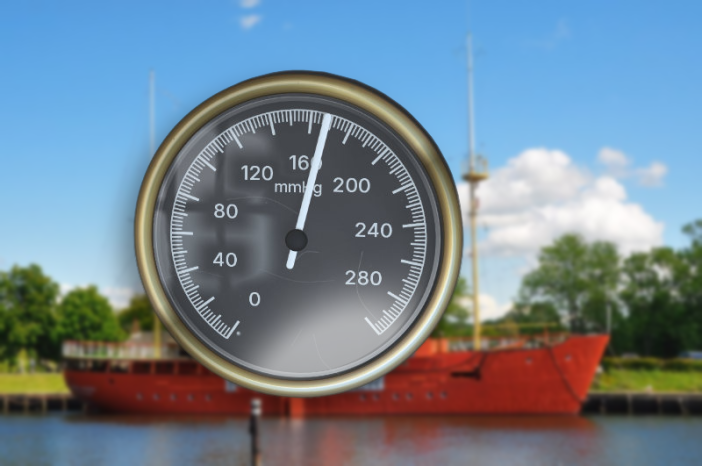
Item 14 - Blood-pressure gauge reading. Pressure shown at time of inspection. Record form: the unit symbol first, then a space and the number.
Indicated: mmHg 168
